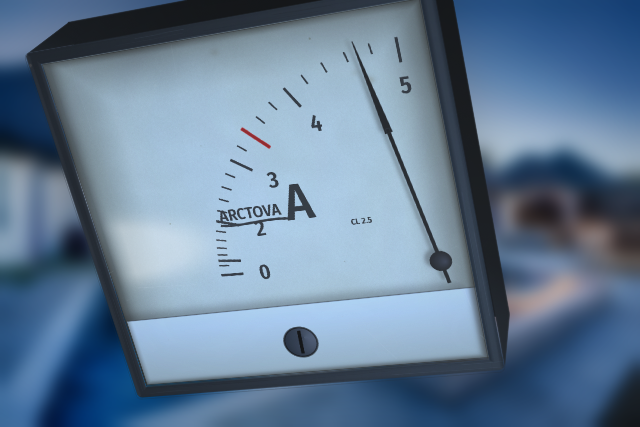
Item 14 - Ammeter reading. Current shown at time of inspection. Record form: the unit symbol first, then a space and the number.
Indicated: A 4.7
